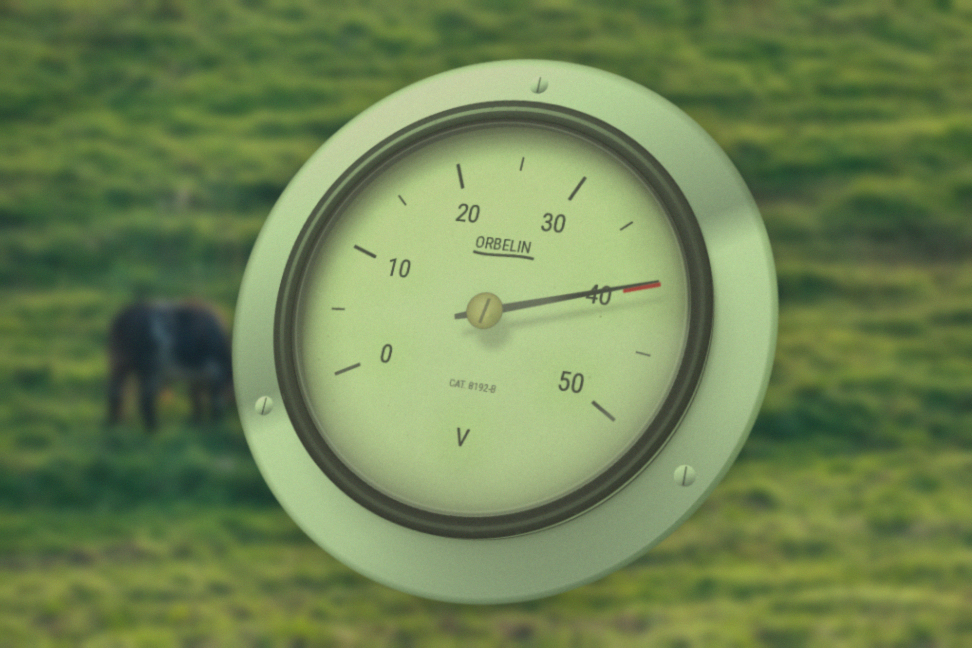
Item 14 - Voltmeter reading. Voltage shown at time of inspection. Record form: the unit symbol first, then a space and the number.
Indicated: V 40
